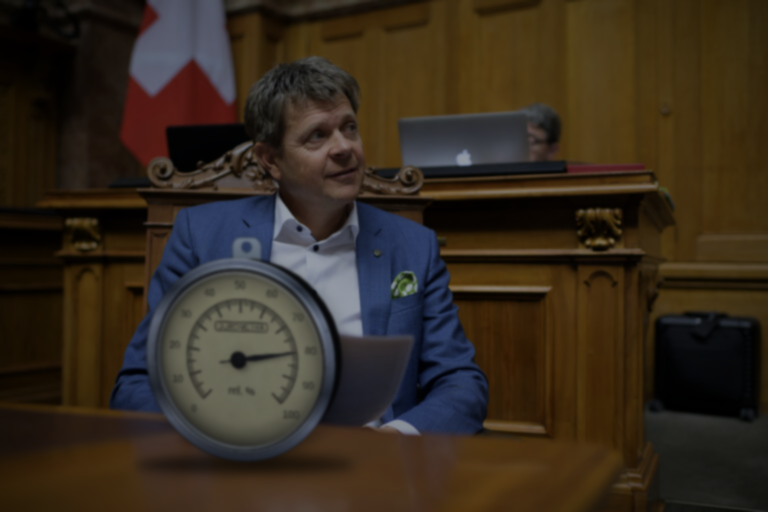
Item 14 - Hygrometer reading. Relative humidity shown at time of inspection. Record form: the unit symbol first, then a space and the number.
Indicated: % 80
